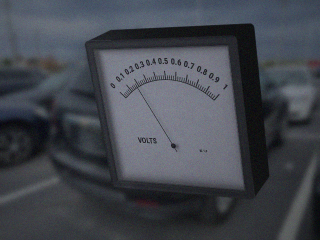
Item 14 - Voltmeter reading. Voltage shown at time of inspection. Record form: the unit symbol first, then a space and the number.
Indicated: V 0.2
